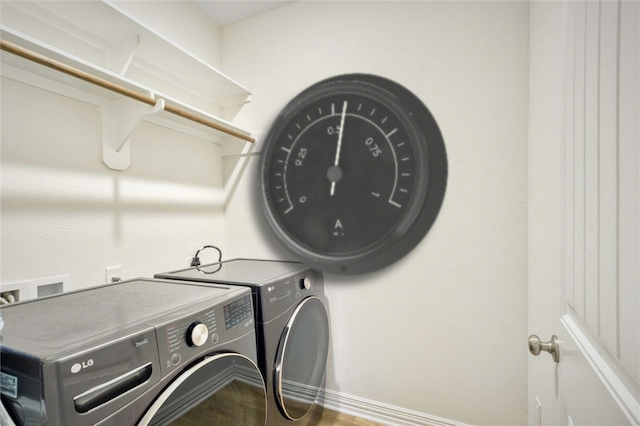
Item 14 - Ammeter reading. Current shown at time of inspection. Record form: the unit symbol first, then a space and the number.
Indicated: A 0.55
